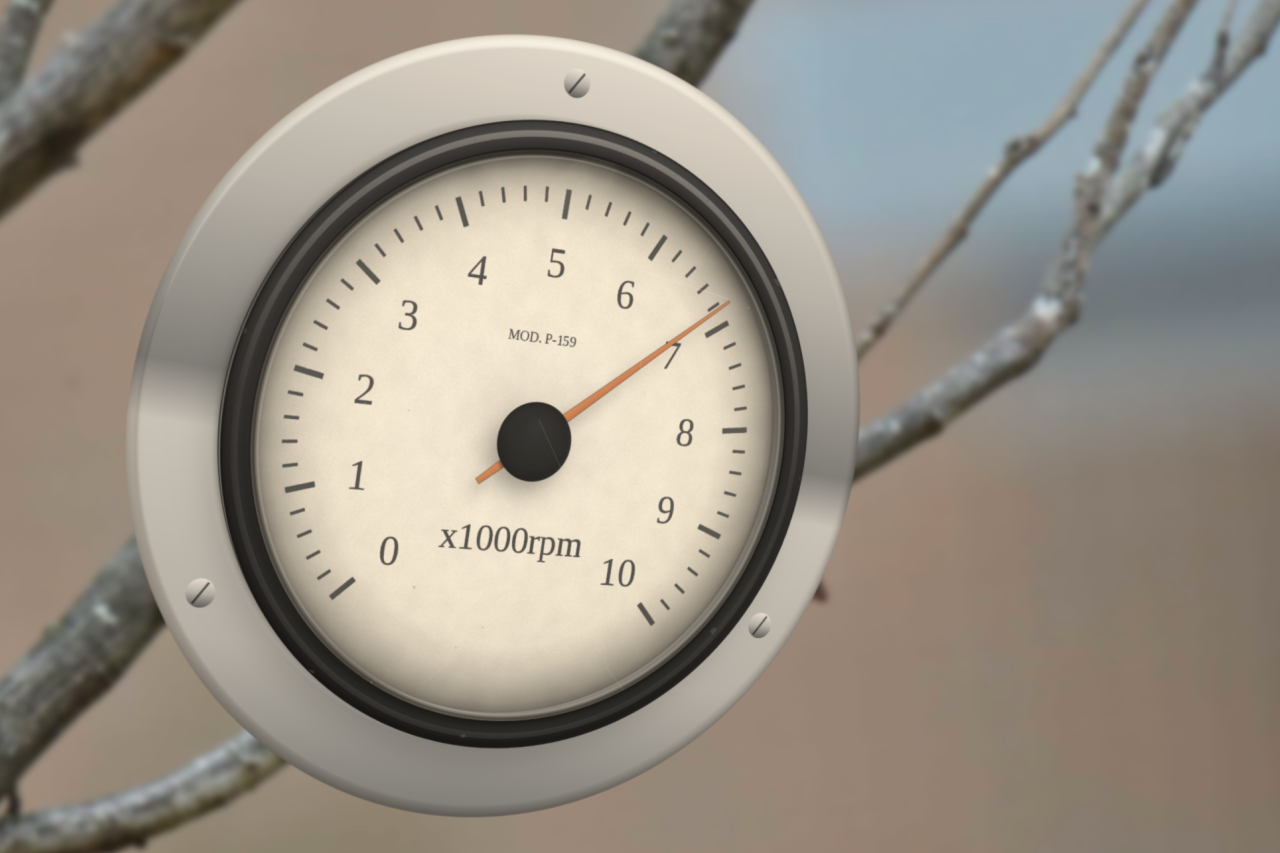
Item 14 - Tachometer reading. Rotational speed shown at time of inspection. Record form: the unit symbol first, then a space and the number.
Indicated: rpm 6800
